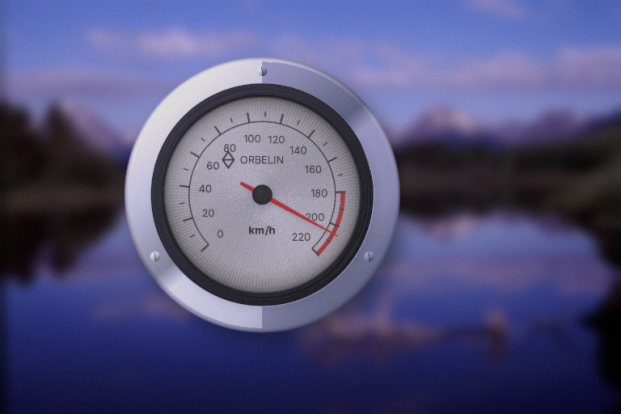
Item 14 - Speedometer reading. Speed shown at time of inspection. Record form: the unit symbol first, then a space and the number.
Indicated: km/h 205
